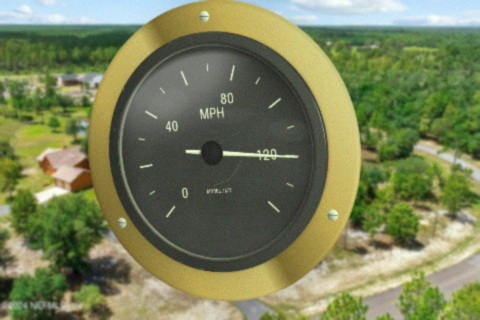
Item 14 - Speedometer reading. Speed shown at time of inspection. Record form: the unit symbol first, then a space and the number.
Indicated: mph 120
